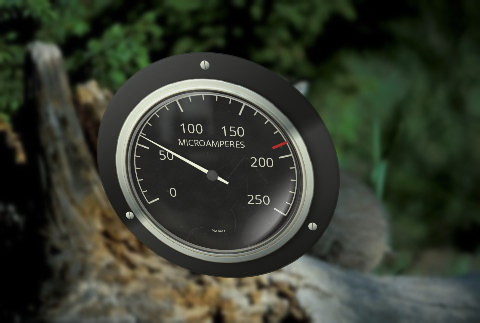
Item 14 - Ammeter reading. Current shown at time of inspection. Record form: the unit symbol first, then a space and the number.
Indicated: µA 60
